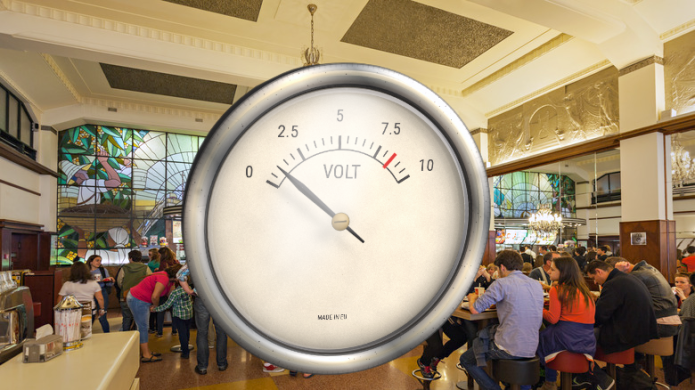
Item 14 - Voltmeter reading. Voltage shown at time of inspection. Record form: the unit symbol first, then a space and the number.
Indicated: V 1
